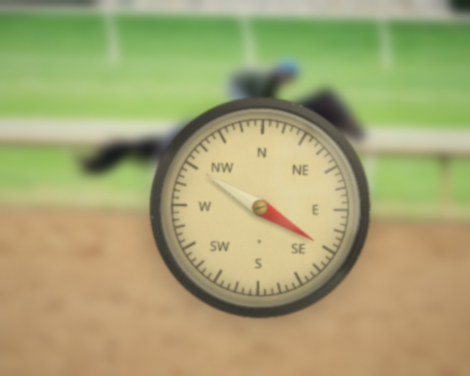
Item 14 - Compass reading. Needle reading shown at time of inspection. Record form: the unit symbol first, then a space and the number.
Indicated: ° 120
